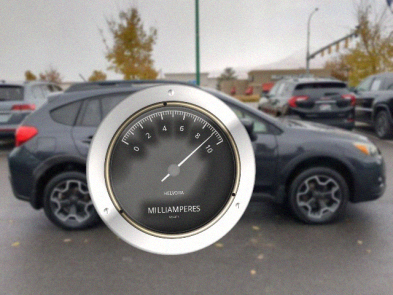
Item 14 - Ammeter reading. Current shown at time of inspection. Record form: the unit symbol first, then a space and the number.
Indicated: mA 9
